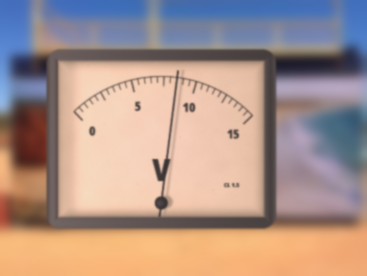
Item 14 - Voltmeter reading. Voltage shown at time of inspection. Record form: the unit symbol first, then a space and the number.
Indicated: V 8.5
